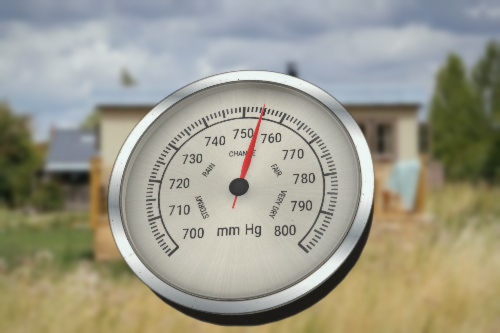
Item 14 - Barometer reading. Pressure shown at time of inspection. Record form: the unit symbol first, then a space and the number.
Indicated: mmHg 755
